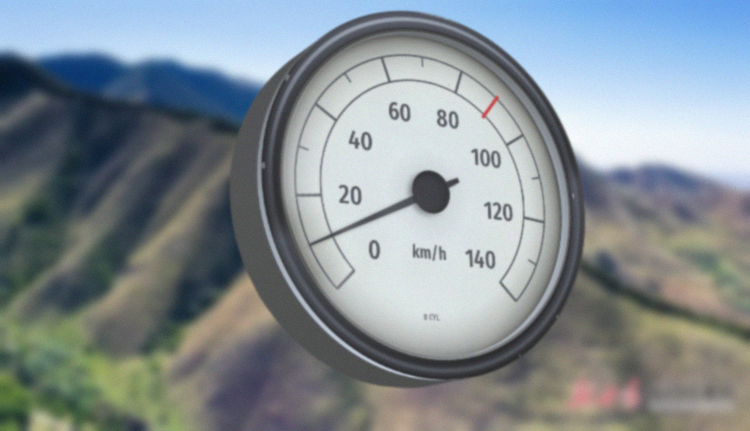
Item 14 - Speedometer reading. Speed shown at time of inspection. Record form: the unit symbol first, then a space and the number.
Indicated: km/h 10
